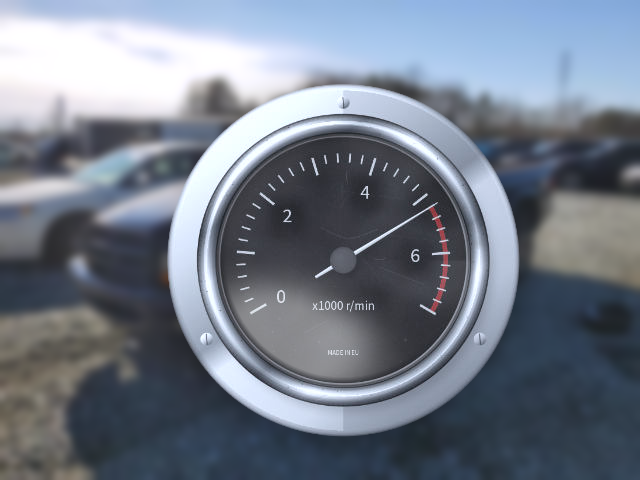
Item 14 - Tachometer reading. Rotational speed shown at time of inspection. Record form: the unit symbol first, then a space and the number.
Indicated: rpm 5200
